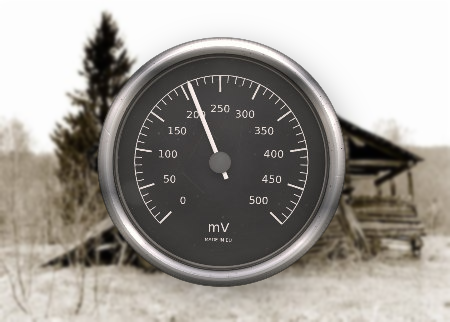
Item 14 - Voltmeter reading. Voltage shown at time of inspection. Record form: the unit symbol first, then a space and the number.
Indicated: mV 210
